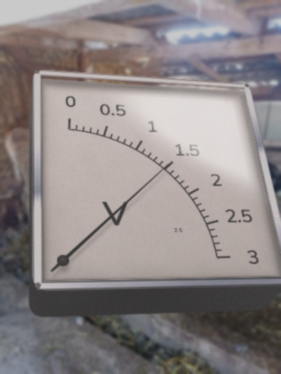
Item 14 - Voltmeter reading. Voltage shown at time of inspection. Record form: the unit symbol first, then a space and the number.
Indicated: V 1.5
